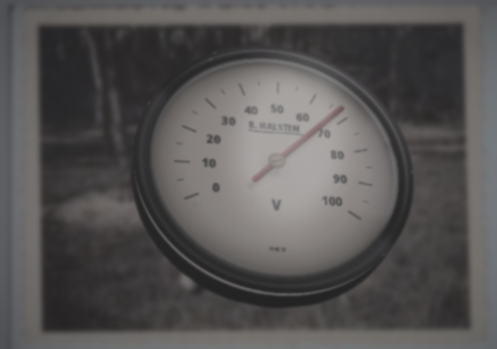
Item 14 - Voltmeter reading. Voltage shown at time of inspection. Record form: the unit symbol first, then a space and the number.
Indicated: V 67.5
